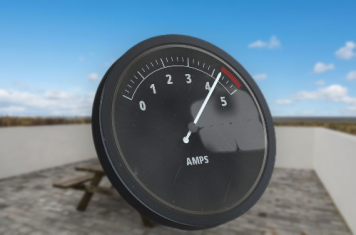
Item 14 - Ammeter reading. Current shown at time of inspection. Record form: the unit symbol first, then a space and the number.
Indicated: A 4.2
